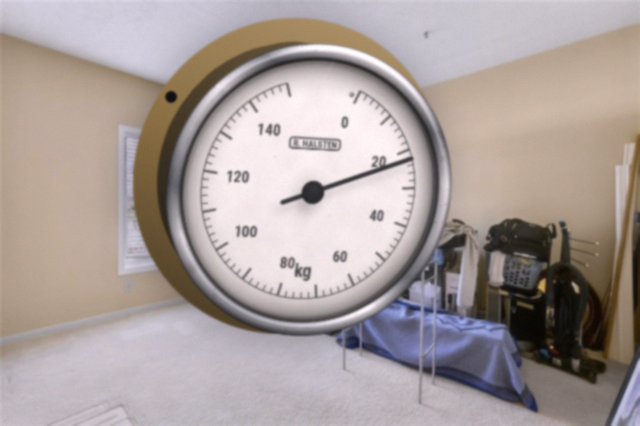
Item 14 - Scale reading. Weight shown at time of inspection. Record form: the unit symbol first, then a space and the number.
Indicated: kg 22
